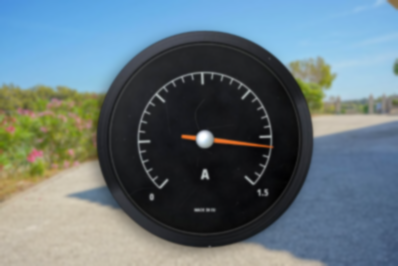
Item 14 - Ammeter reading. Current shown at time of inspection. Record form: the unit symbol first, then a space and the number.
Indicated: A 1.3
